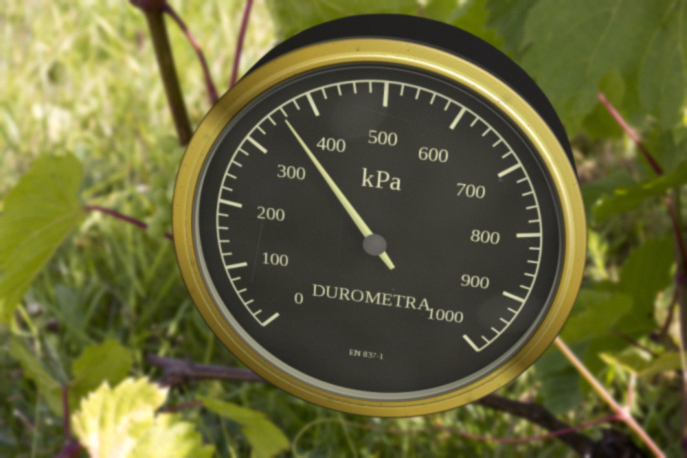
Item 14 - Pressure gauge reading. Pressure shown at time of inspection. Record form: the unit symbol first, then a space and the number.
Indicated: kPa 360
